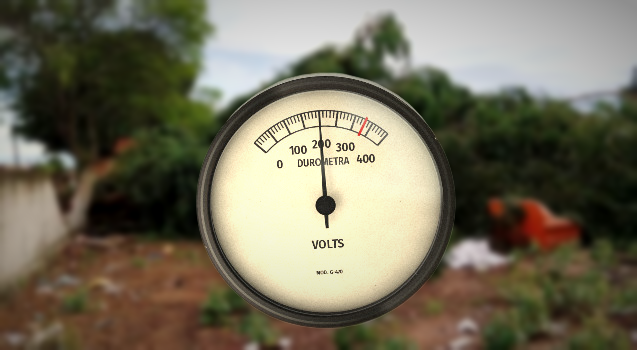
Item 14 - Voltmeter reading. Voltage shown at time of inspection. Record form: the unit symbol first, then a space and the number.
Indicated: V 200
